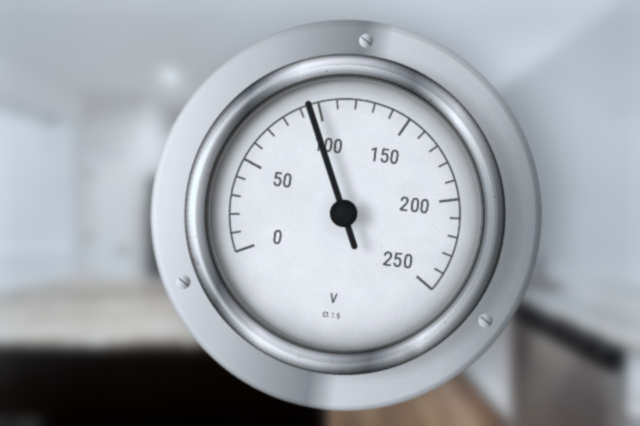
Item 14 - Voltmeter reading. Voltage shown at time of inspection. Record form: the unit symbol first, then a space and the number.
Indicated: V 95
